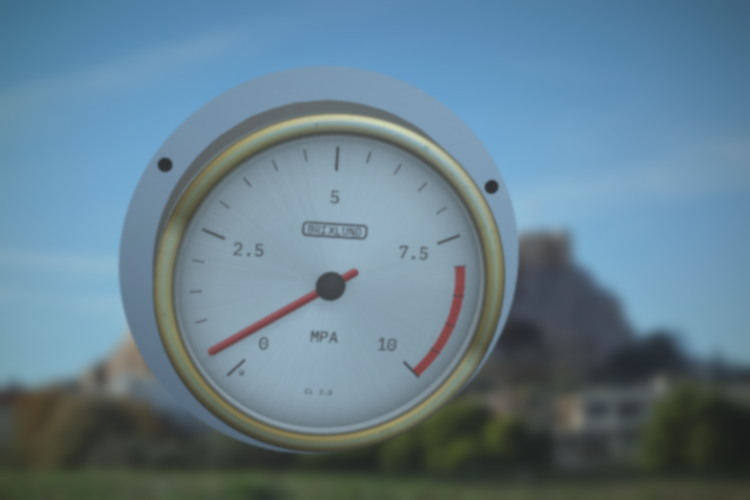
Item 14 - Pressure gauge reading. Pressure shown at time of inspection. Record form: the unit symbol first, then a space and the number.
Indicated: MPa 0.5
